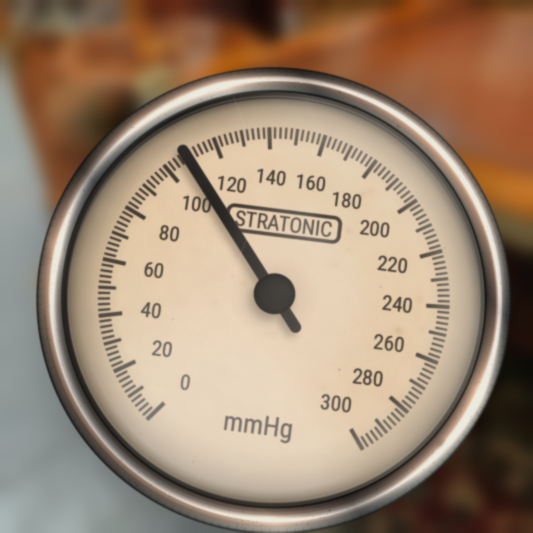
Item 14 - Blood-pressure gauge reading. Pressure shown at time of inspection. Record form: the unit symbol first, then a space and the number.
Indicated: mmHg 108
